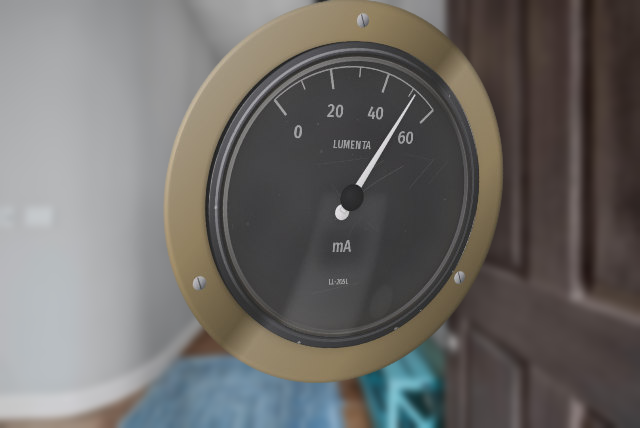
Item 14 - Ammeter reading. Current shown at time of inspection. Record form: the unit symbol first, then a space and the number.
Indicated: mA 50
